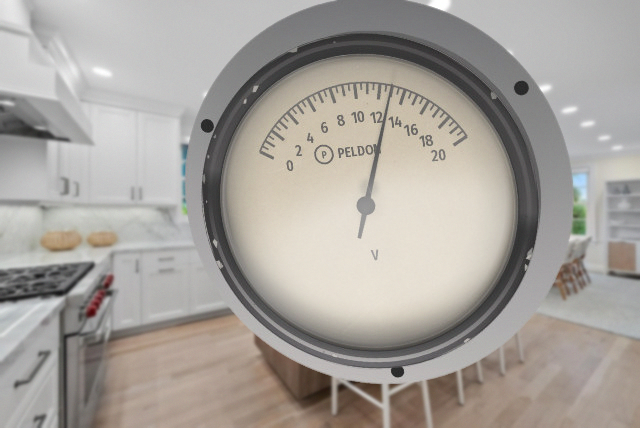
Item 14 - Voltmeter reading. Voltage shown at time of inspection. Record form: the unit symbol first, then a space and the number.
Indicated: V 13
